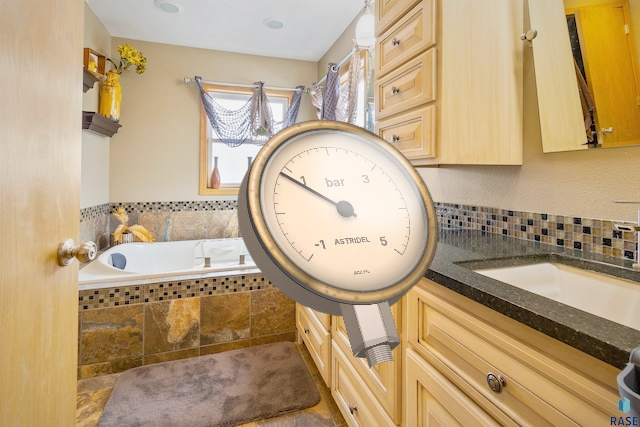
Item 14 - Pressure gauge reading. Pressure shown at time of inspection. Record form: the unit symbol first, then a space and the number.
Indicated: bar 0.8
